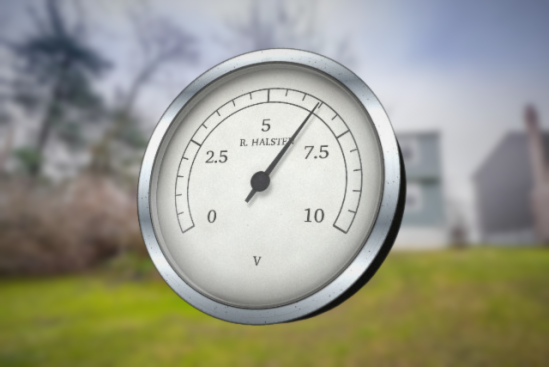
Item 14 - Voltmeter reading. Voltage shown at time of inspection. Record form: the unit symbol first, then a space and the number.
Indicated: V 6.5
